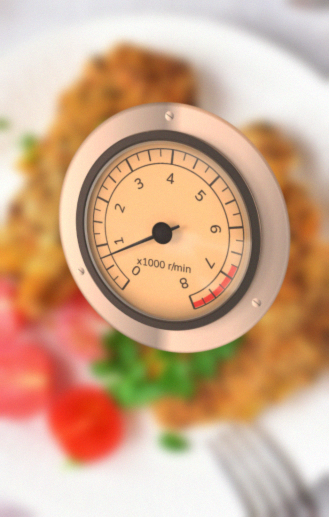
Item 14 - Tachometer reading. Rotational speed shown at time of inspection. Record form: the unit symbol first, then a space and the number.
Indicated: rpm 750
